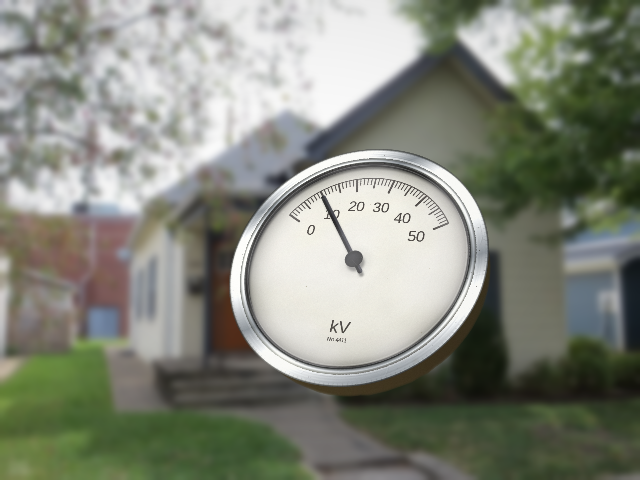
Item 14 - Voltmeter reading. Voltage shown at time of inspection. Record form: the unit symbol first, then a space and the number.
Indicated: kV 10
